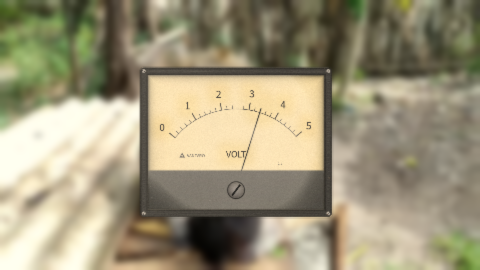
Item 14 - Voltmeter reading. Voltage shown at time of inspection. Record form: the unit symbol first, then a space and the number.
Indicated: V 3.4
